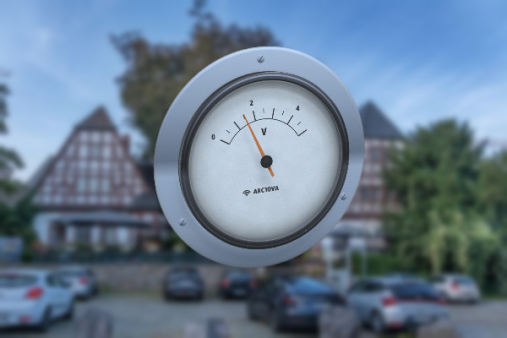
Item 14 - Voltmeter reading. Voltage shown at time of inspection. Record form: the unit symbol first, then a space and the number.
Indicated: V 1.5
